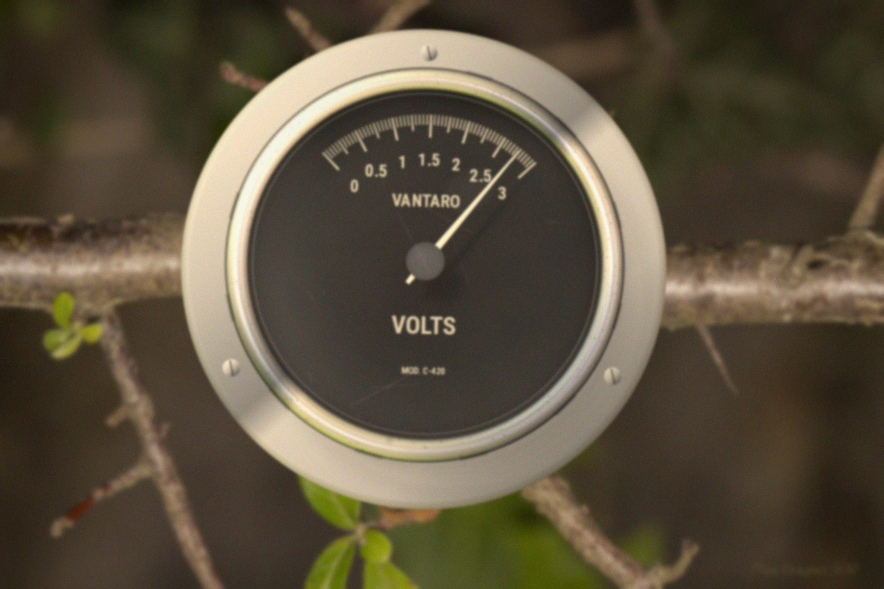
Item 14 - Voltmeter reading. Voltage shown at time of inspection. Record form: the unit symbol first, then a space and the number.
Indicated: V 2.75
